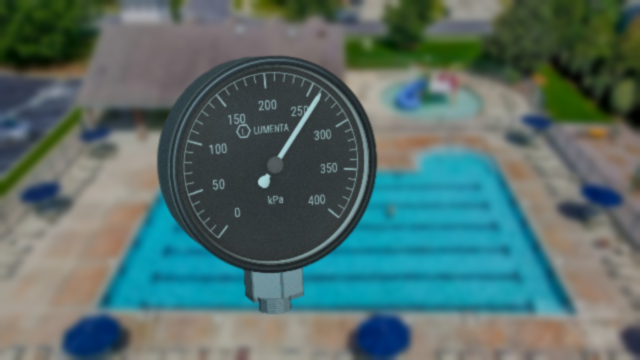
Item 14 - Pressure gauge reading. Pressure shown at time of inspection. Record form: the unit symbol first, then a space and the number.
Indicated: kPa 260
